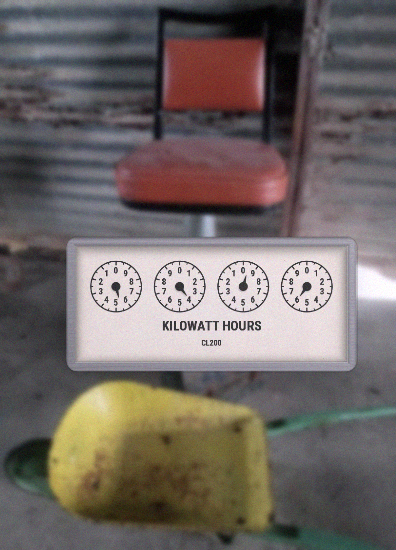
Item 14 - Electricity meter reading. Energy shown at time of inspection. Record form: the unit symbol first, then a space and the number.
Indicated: kWh 5396
